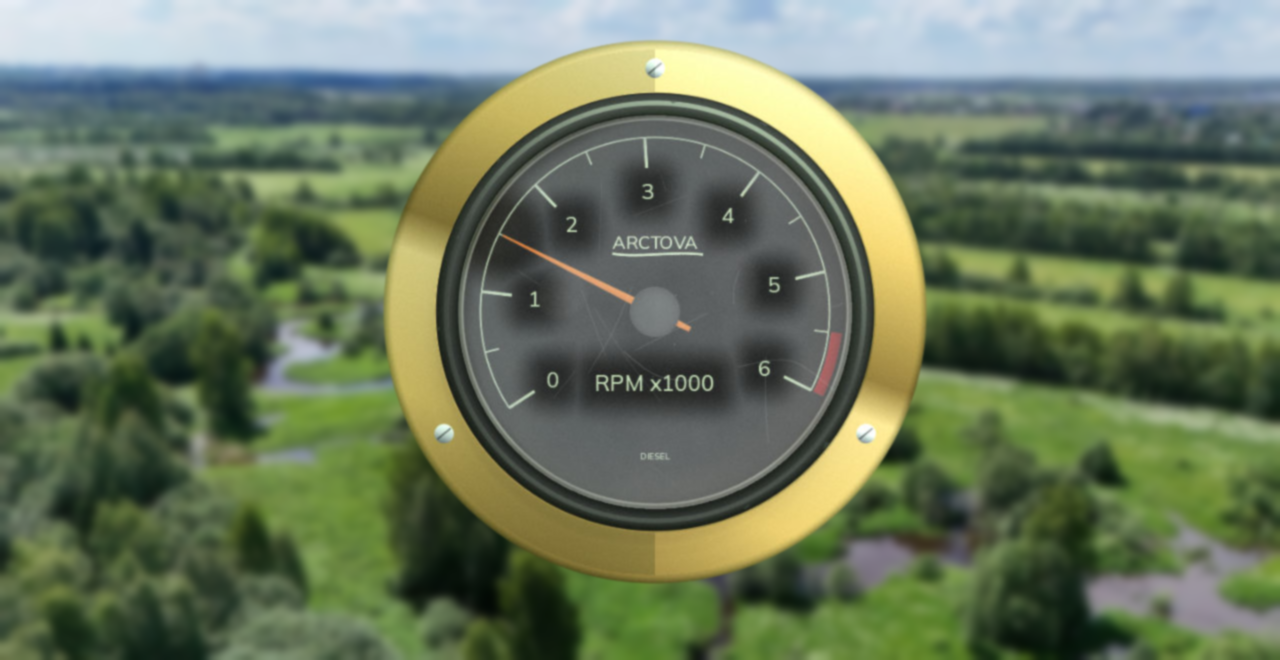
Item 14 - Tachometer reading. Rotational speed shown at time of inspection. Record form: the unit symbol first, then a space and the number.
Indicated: rpm 1500
